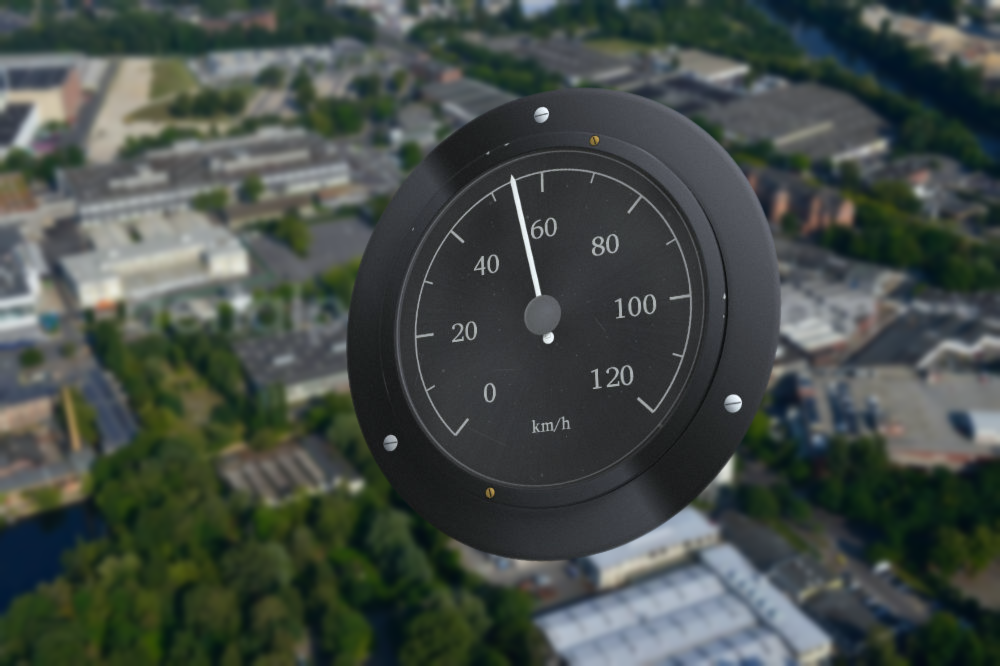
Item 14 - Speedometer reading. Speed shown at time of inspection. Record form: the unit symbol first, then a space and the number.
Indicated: km/h 55
